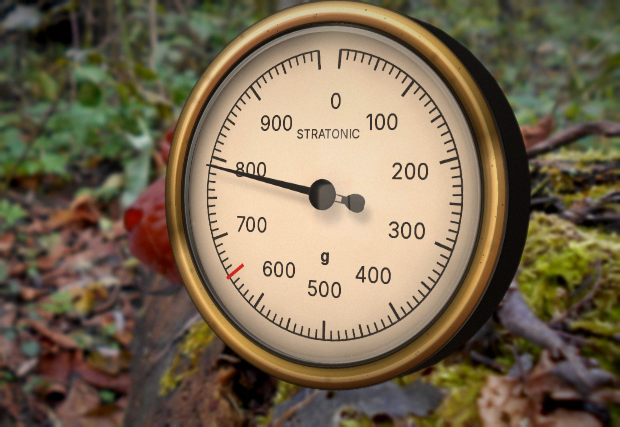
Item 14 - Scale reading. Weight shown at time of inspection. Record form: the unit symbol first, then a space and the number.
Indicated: g 790
